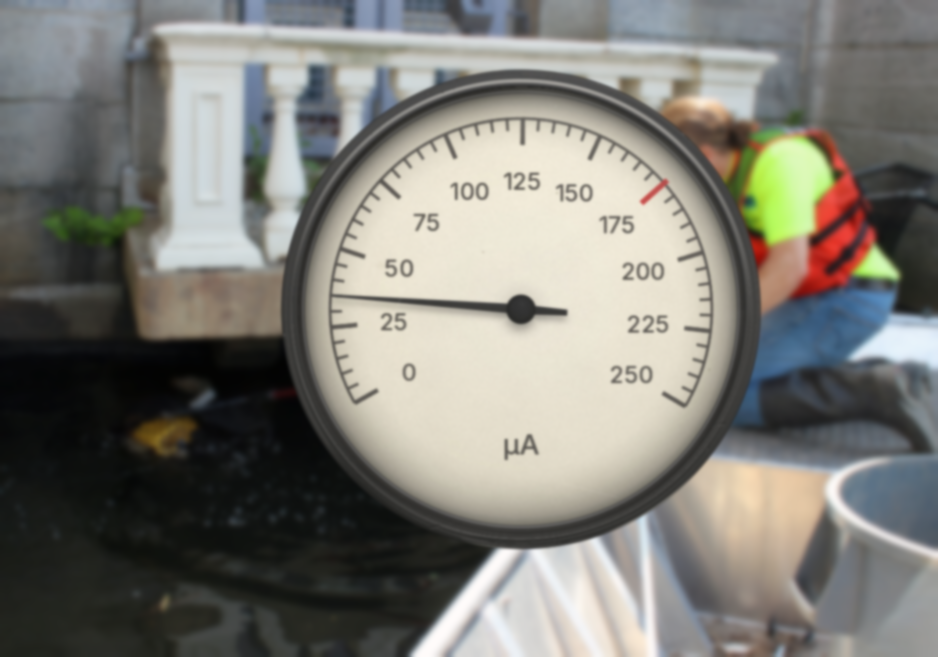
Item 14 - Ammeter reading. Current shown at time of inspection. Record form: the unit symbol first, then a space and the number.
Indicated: µA 35
